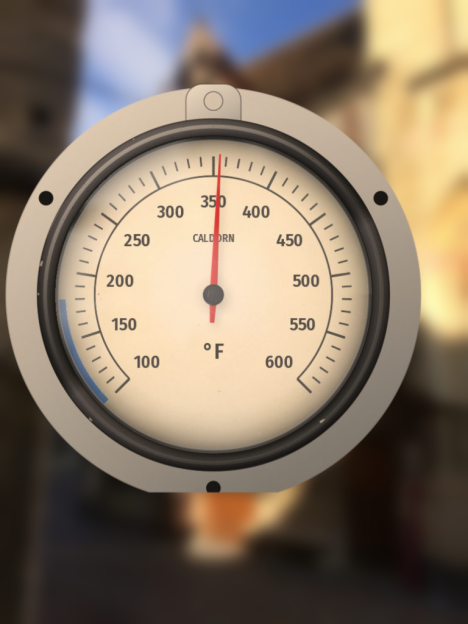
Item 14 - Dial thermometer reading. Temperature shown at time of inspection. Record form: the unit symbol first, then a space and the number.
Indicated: °F 355
